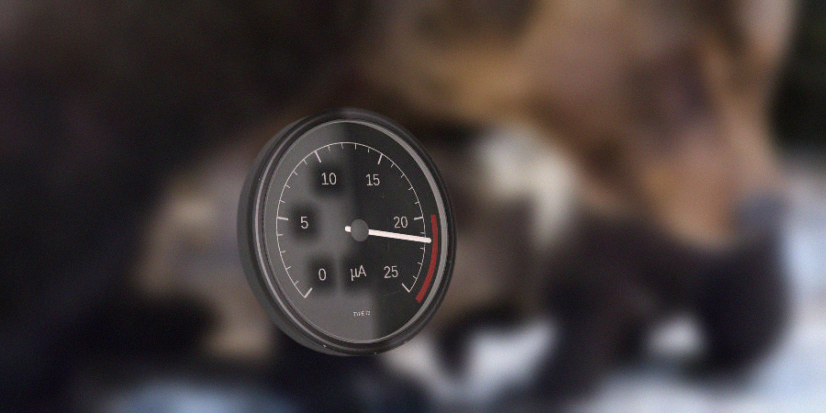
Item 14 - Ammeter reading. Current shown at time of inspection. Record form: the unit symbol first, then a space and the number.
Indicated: µA 21.5
